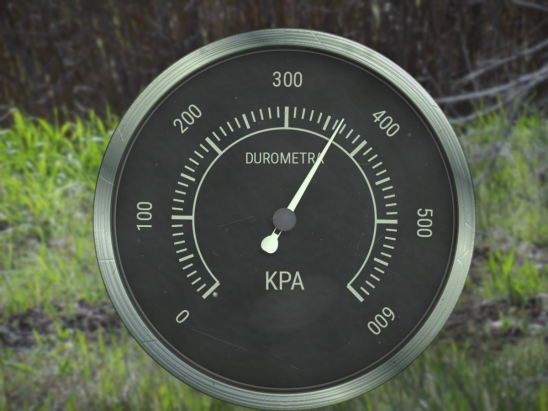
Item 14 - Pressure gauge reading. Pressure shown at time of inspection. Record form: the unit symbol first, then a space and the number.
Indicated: kPa 365
